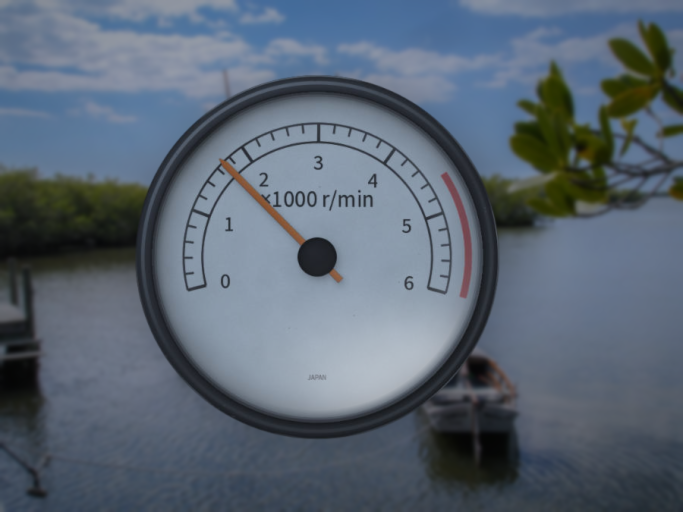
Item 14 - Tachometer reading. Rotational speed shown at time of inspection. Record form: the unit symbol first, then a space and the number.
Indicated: rpm 1700
